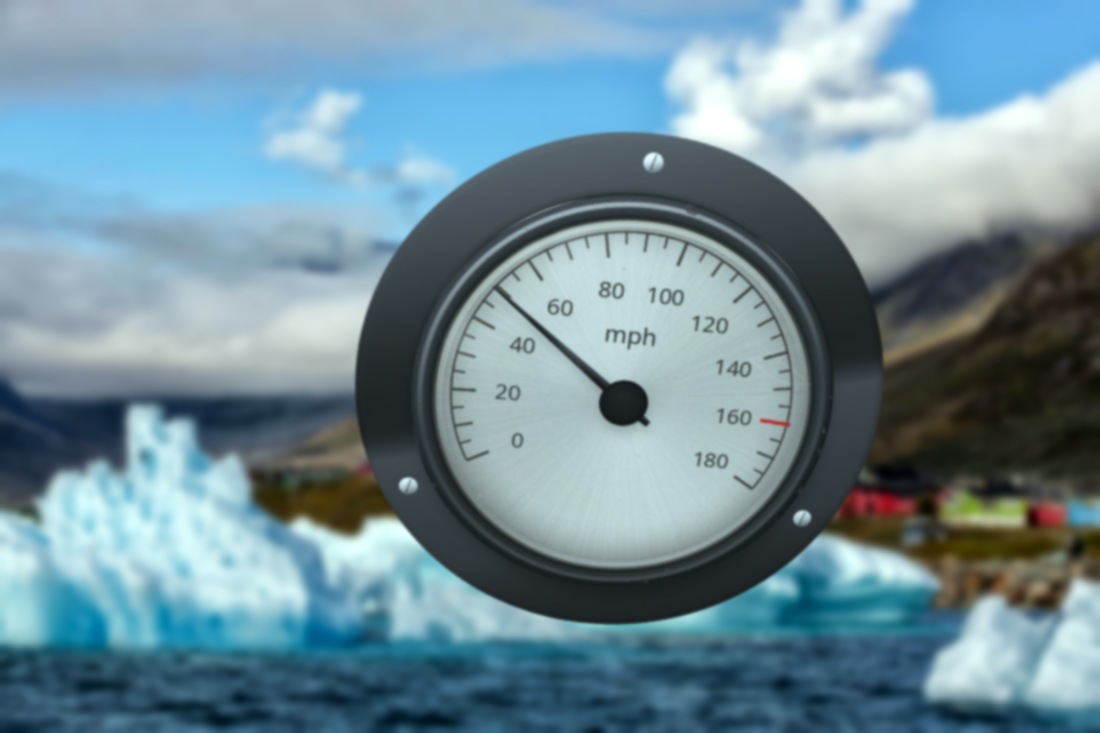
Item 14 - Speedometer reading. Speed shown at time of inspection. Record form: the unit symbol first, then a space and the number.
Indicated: mph 50
